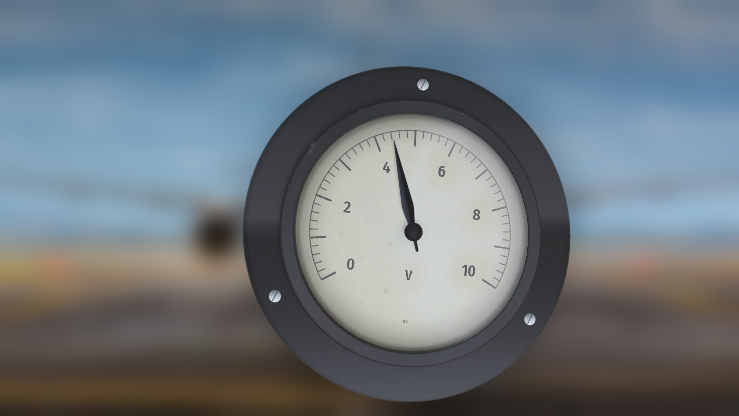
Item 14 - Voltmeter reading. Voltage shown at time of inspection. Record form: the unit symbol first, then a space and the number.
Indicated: V 4.4
